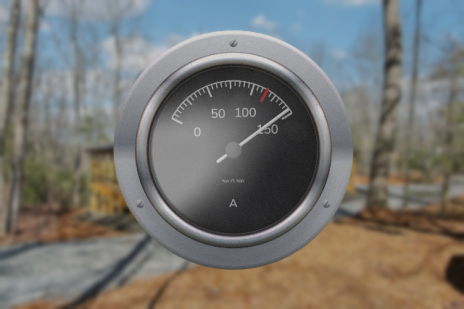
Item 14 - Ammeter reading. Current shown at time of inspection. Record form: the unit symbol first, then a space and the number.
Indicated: A 145
